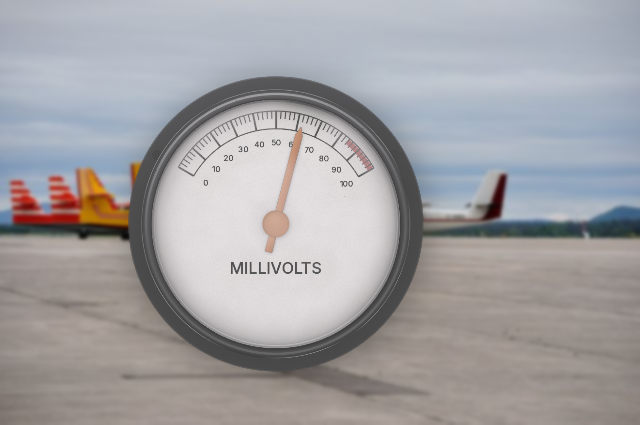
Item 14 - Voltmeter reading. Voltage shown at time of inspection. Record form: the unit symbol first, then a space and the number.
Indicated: mV 62
